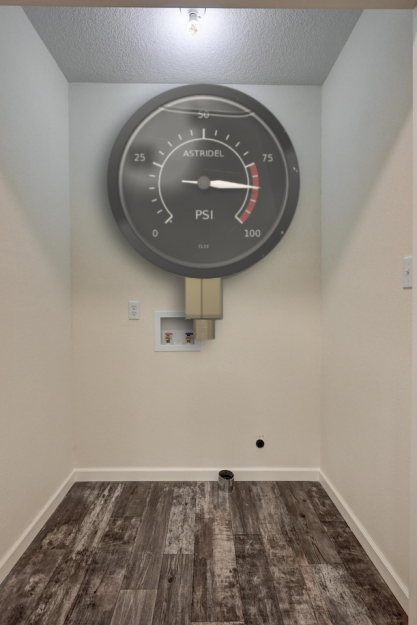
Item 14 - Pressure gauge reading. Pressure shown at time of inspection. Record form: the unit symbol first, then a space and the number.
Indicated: psi 85
